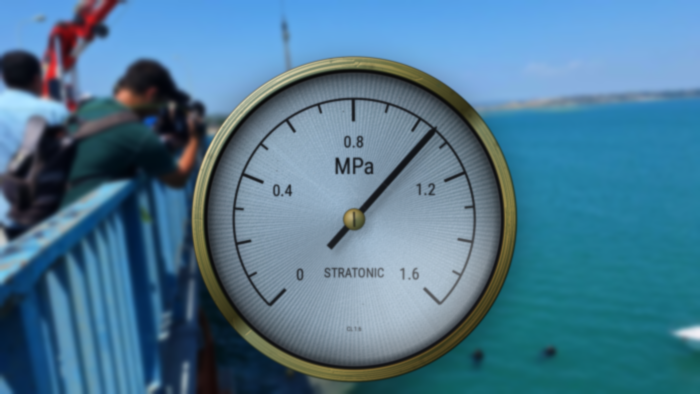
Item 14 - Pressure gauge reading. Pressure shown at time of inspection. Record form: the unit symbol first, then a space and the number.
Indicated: MPa 1.05
